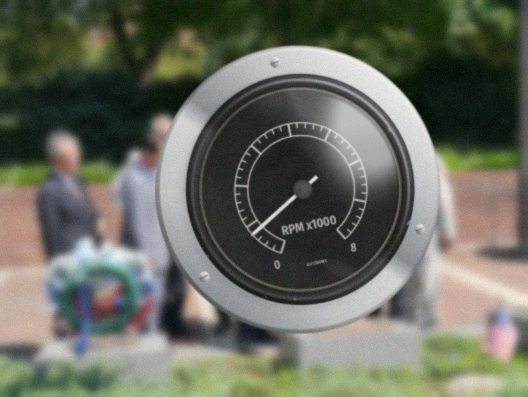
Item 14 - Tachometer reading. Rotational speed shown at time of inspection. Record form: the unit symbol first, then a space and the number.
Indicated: rpm 800
